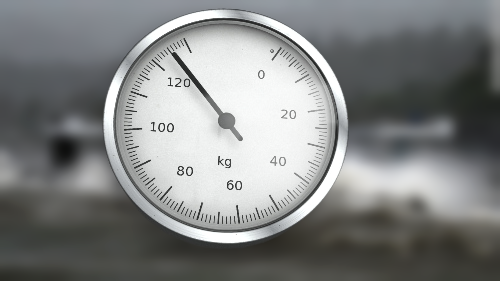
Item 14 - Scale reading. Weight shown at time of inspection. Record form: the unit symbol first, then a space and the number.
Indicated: kg 125
